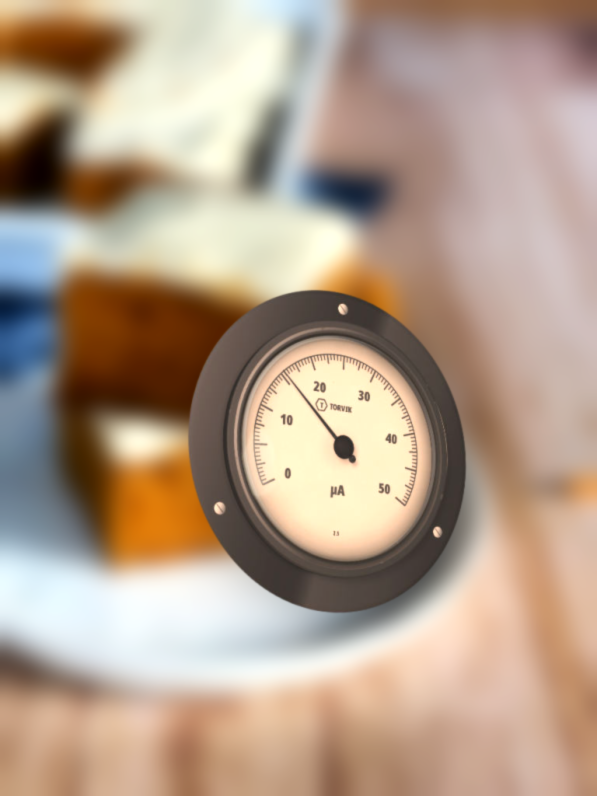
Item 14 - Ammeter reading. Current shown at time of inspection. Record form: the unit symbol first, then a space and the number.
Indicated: µA 15
